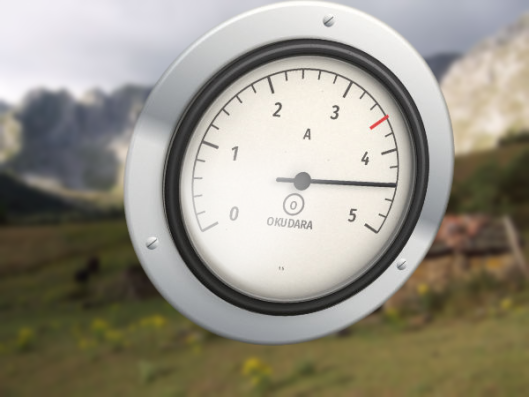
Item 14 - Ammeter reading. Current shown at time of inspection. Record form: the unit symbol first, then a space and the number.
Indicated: A 4.4
